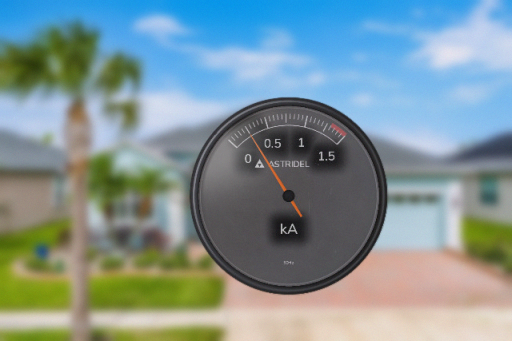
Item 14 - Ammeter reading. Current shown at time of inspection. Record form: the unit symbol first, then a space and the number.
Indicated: kA 0.25
